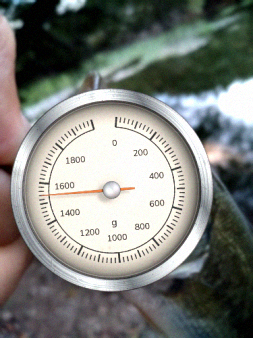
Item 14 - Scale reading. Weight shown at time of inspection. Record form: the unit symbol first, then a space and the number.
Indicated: g 1540
